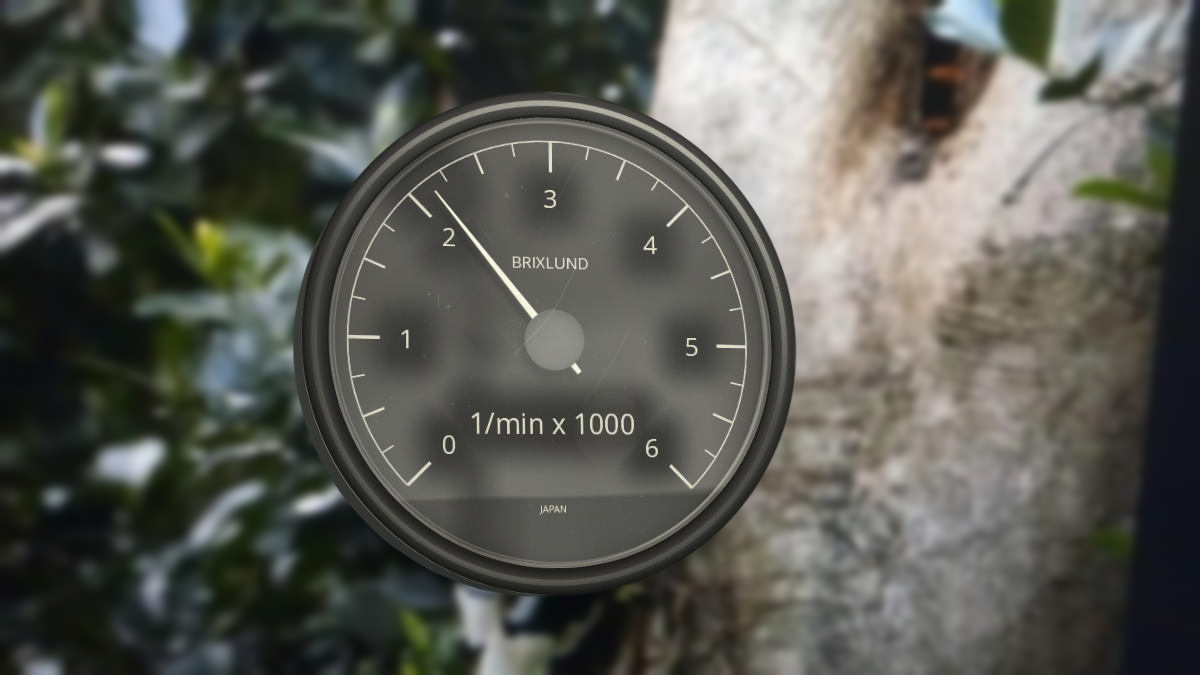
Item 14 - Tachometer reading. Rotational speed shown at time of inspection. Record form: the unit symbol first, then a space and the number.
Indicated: rpm 2125
